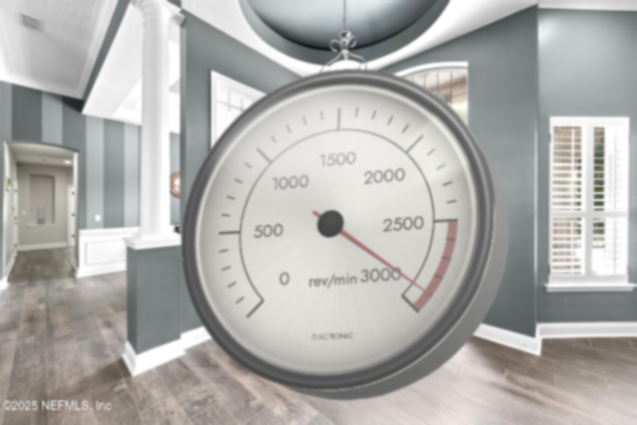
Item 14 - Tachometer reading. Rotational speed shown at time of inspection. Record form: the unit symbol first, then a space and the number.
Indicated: rpm 2900
